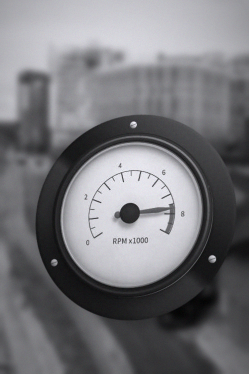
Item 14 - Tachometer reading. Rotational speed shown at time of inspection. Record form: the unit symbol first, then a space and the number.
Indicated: rpm 7750
